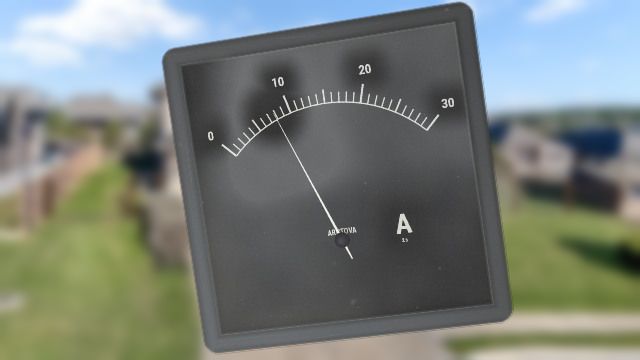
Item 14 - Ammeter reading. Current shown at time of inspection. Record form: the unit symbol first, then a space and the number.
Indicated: A 8
